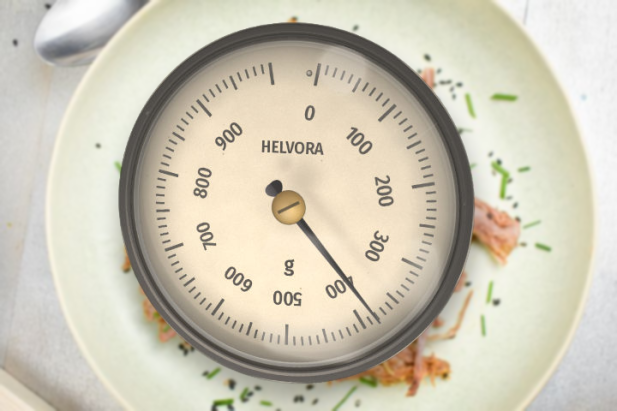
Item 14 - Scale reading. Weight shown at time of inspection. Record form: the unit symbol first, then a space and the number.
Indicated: g 380
